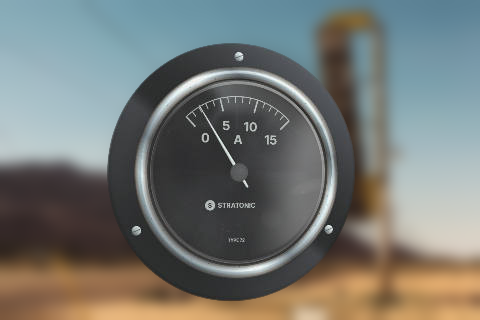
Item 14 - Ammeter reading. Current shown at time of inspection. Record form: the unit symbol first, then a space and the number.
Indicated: A 2
